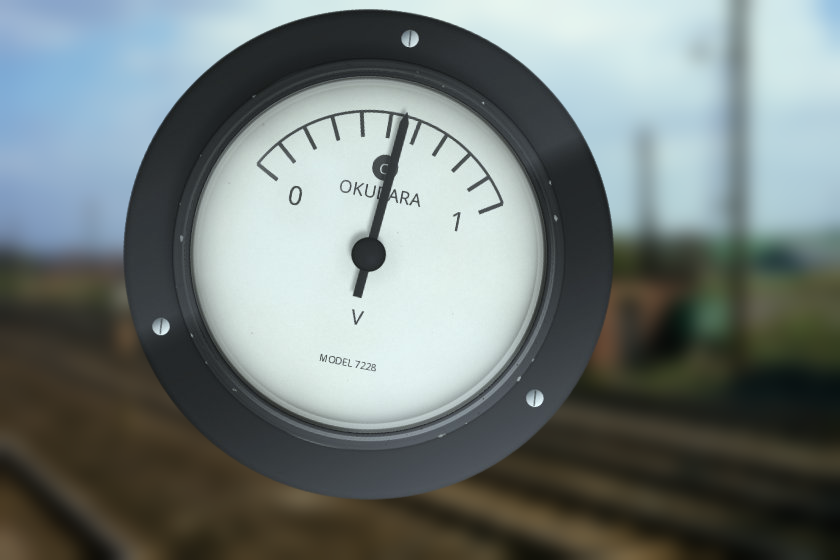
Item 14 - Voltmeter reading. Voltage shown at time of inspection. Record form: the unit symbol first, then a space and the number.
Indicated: V 0.55
